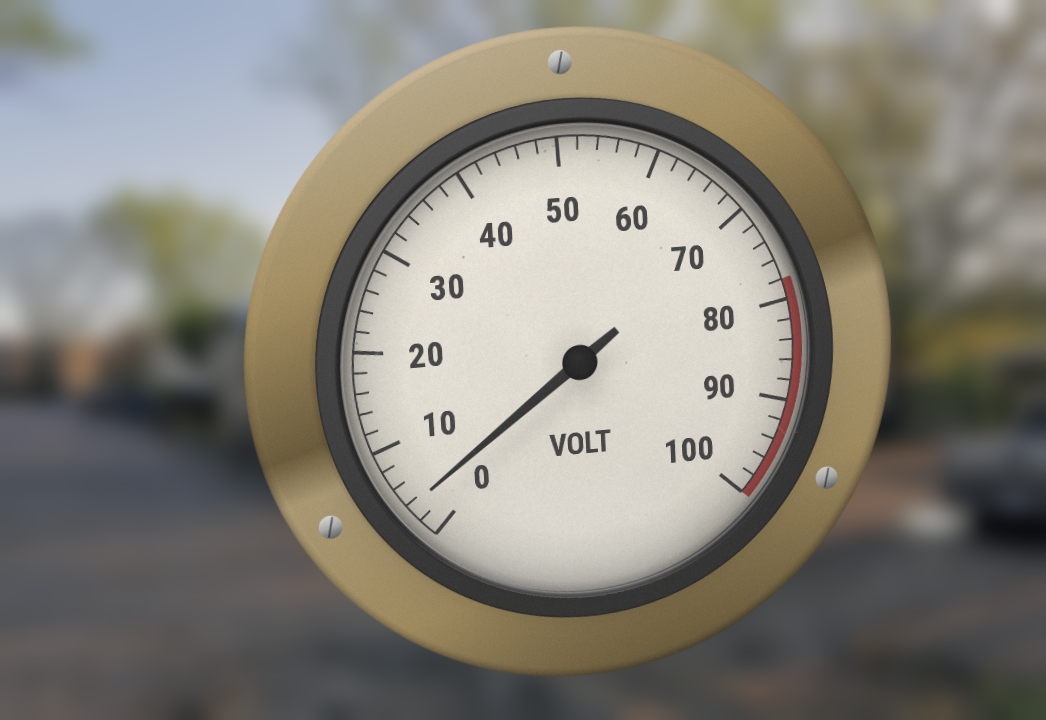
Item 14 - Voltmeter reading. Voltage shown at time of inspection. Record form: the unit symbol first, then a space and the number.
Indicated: V 4
